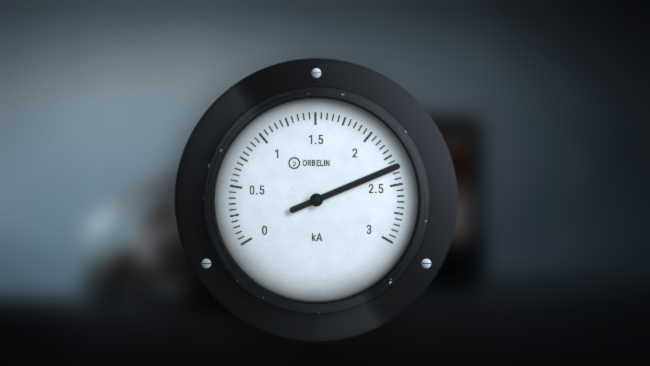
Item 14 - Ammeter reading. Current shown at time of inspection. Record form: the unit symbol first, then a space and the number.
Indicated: kA 2.35
